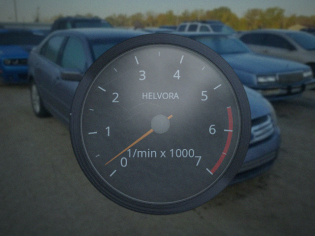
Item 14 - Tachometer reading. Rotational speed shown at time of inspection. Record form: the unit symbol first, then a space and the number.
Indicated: rpm 250
